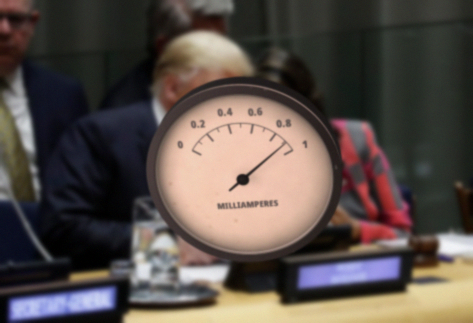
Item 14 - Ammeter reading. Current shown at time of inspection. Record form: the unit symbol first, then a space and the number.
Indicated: mA 0.9
